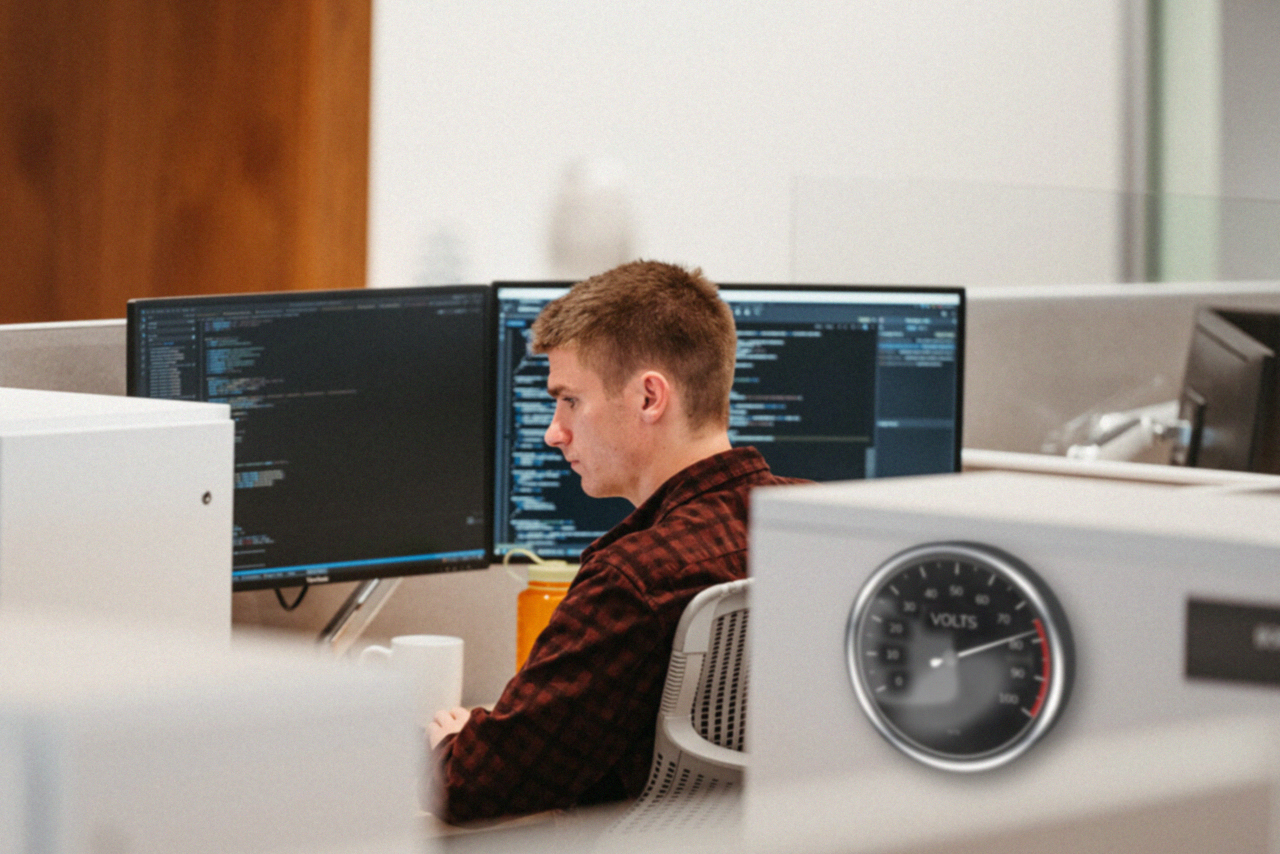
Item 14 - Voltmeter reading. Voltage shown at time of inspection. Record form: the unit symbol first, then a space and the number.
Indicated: V 77.5
